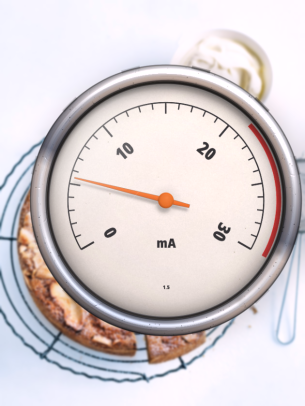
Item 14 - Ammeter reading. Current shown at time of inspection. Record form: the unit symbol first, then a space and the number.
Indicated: mA 5.5
